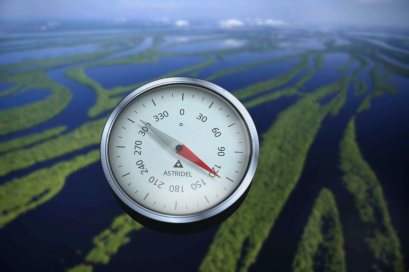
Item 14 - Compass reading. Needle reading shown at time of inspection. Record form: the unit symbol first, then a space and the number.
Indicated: ° 125
